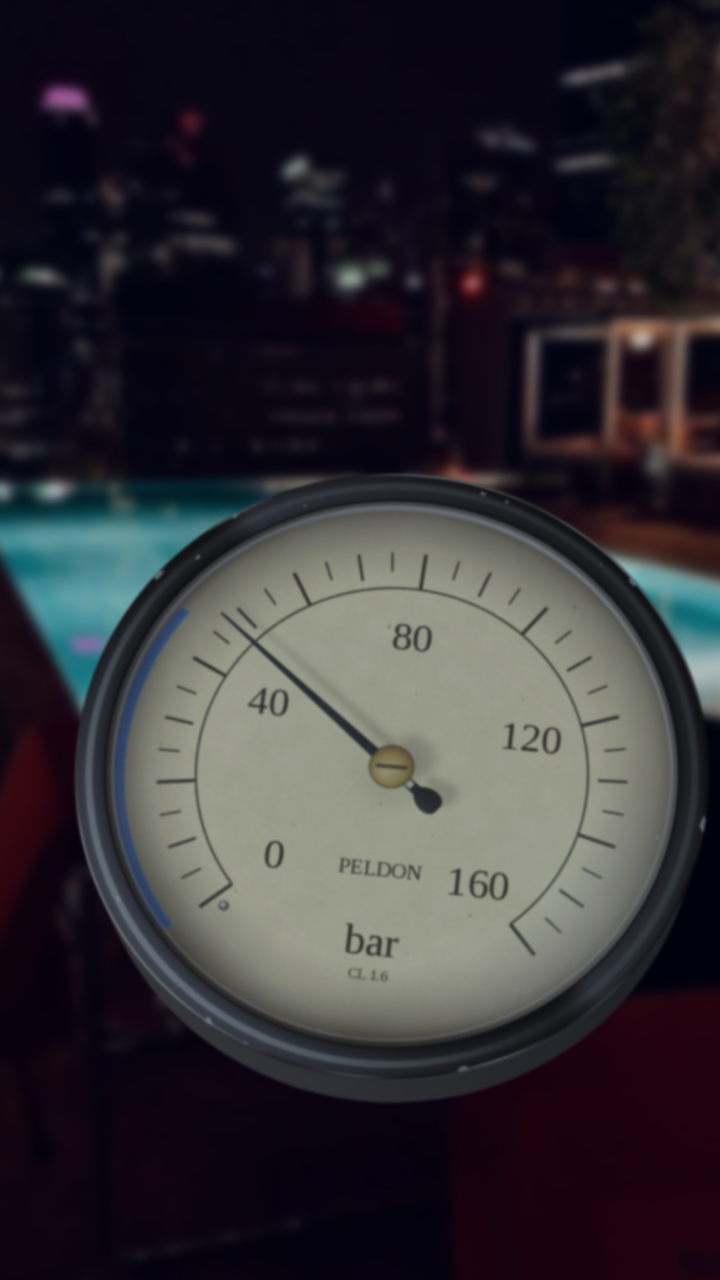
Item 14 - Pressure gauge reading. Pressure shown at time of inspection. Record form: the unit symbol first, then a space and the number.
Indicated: bar 47.5
